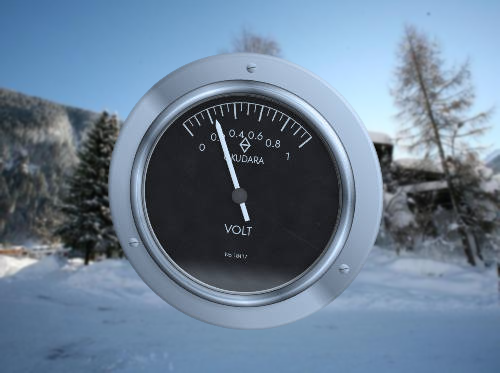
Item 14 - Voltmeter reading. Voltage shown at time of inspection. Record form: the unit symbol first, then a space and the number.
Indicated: V 0.25
